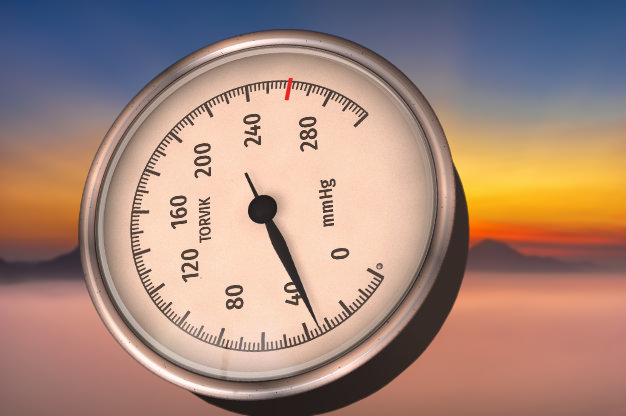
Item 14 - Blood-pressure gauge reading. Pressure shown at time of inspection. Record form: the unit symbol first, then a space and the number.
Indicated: mmHg 34
